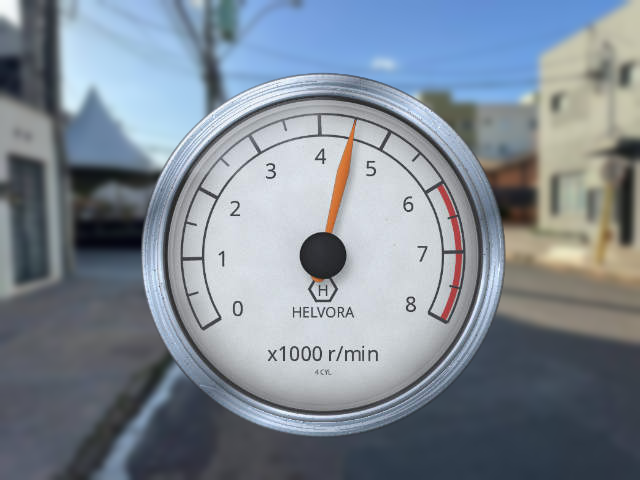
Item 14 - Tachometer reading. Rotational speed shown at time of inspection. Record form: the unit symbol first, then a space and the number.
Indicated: rpm 4500
